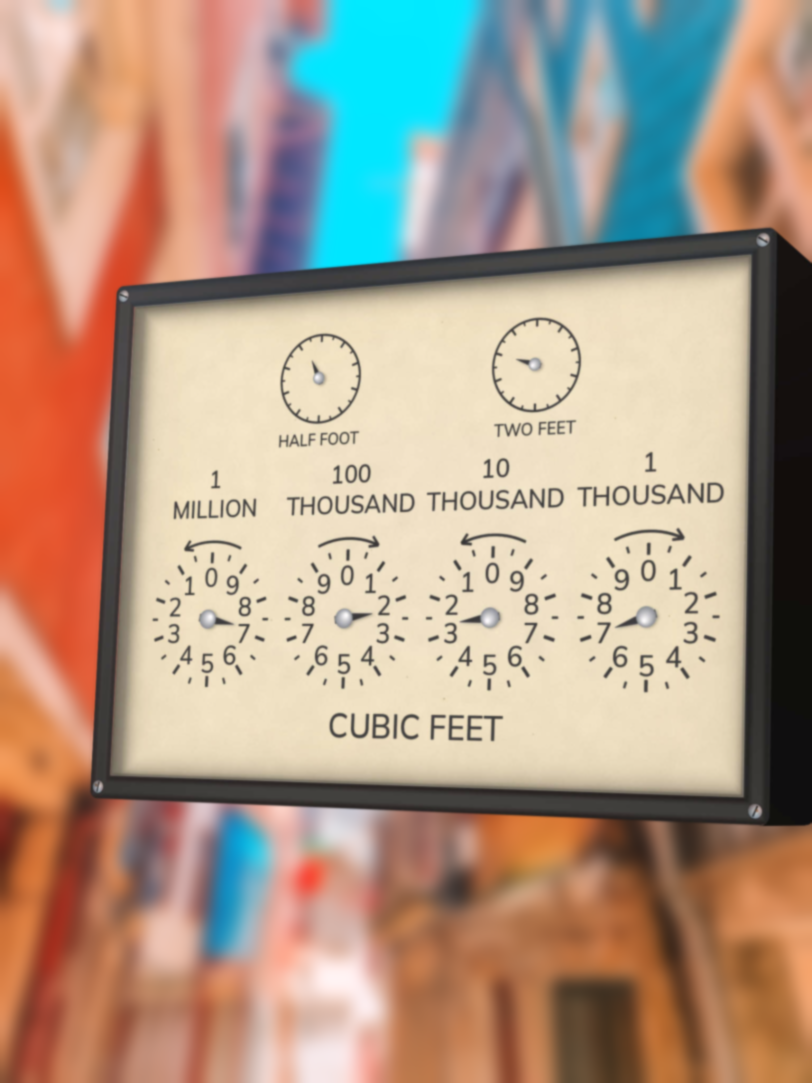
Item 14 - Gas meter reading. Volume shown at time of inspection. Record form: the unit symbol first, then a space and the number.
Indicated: ft³ 722700
